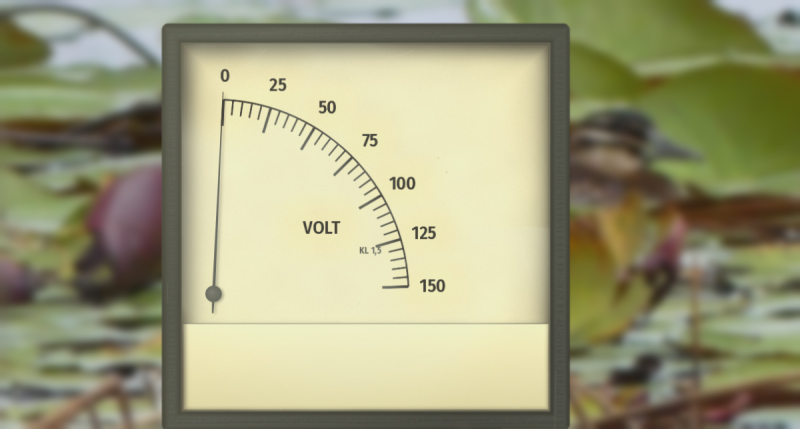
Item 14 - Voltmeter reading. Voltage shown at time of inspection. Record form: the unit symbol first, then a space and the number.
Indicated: V 0
